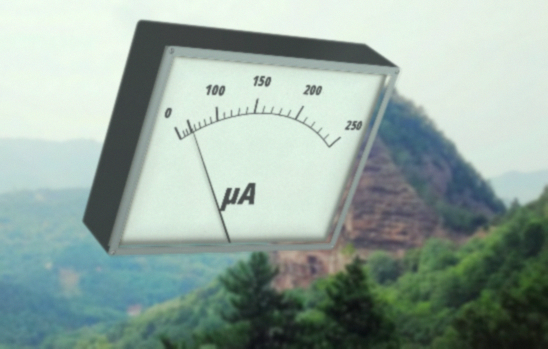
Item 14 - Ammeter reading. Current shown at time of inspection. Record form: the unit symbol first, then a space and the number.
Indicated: µA 50
